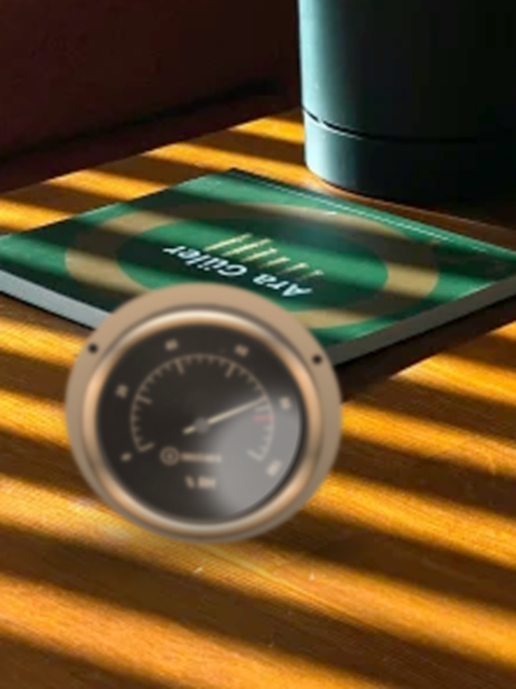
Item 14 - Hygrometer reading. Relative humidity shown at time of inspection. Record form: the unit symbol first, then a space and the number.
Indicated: % 76
